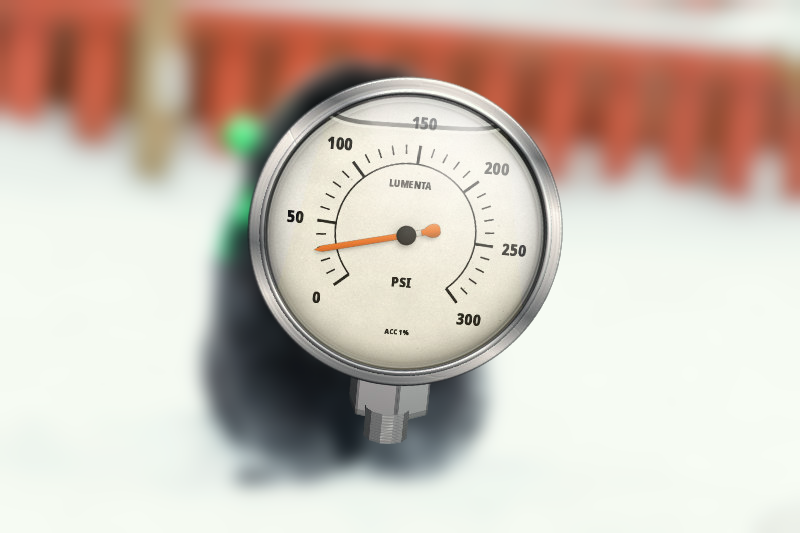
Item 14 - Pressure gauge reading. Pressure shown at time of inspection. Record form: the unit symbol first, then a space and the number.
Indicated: psi 30
